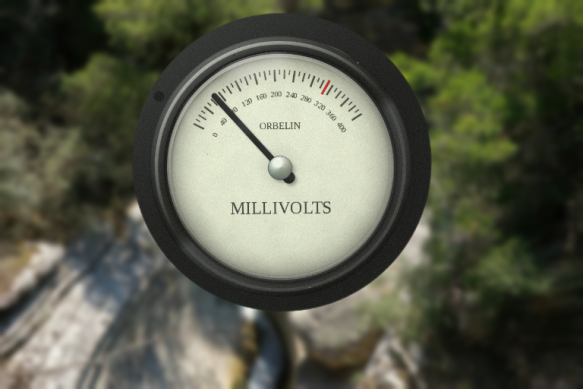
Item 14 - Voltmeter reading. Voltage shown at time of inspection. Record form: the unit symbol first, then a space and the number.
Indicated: mV 70
